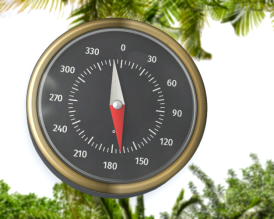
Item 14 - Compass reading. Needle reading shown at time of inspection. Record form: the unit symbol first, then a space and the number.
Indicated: ° 170
